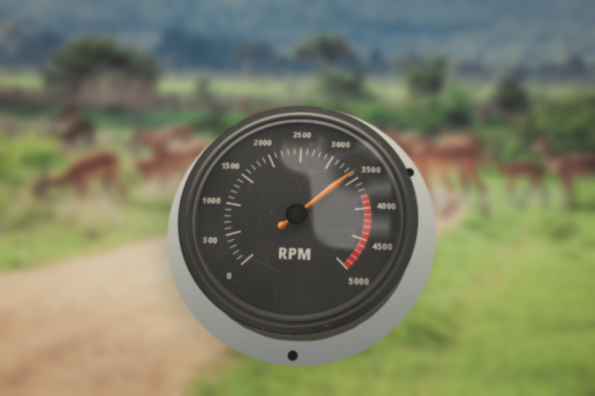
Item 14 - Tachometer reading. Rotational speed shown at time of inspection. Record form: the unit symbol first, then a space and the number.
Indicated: rpm 3400
